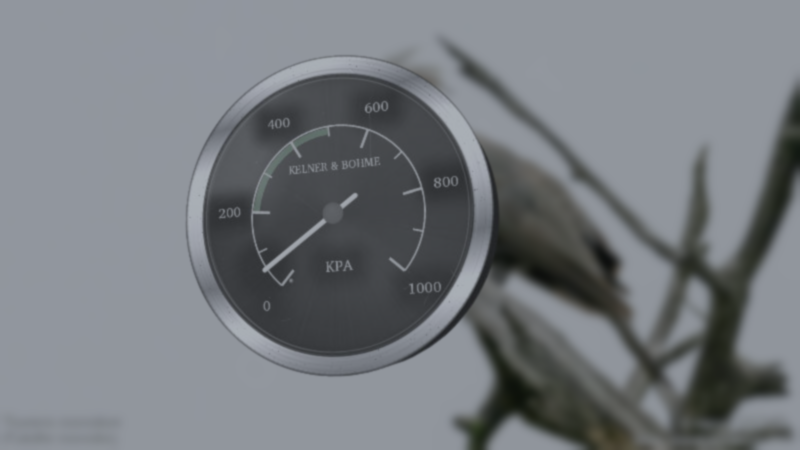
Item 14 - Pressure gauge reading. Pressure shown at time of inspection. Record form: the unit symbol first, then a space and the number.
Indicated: kPa 50
